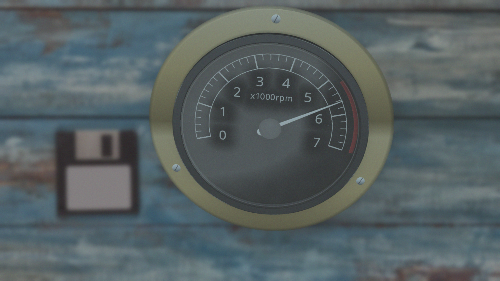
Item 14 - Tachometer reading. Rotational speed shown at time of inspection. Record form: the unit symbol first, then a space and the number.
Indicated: rpm 5600
